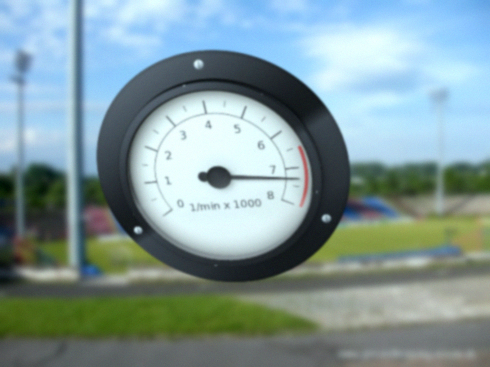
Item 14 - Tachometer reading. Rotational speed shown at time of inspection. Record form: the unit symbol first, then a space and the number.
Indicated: rpm 7250
